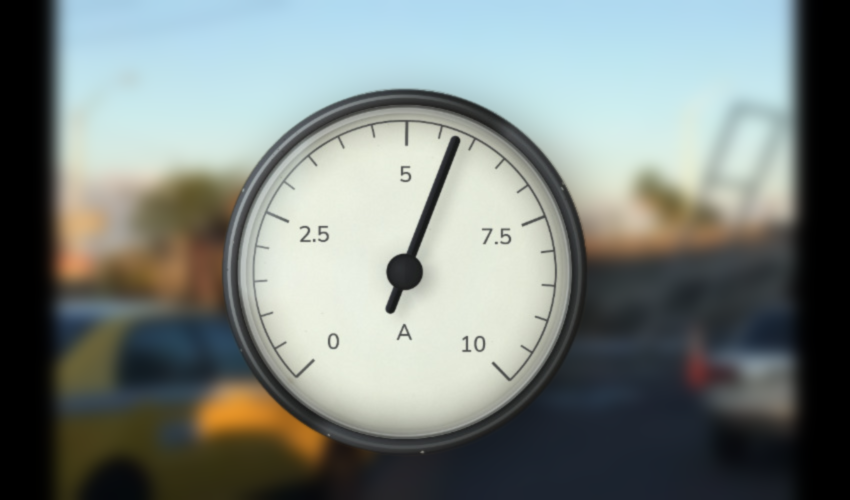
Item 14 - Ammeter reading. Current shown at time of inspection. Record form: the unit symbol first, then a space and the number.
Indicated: A 5.75
